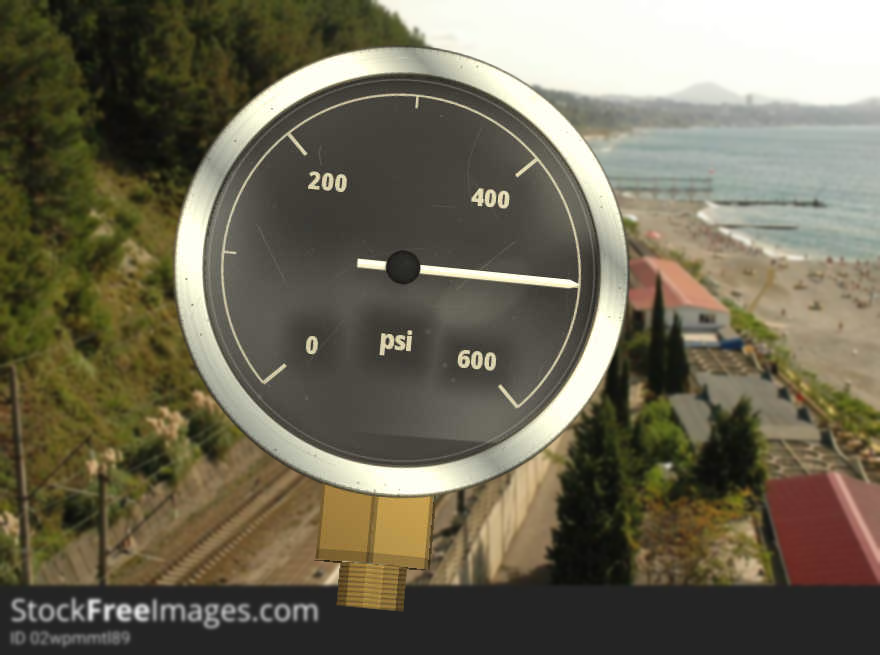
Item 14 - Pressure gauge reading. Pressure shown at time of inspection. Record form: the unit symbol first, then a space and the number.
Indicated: psi 500
